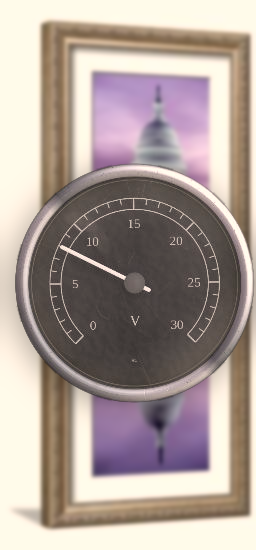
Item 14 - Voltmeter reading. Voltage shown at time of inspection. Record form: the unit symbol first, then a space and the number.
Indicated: V 8
